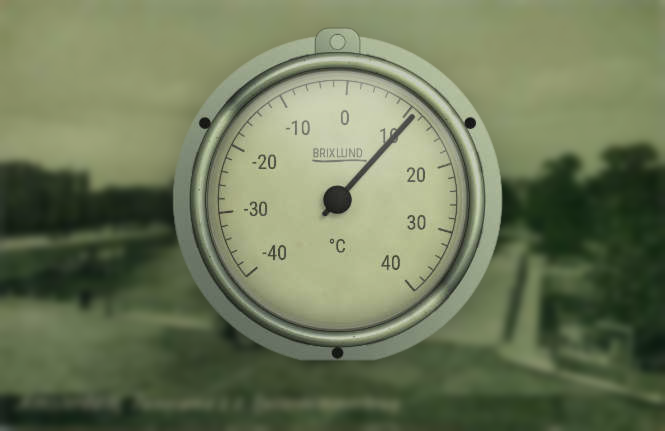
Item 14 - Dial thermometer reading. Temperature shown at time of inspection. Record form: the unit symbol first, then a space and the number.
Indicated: °C 11
